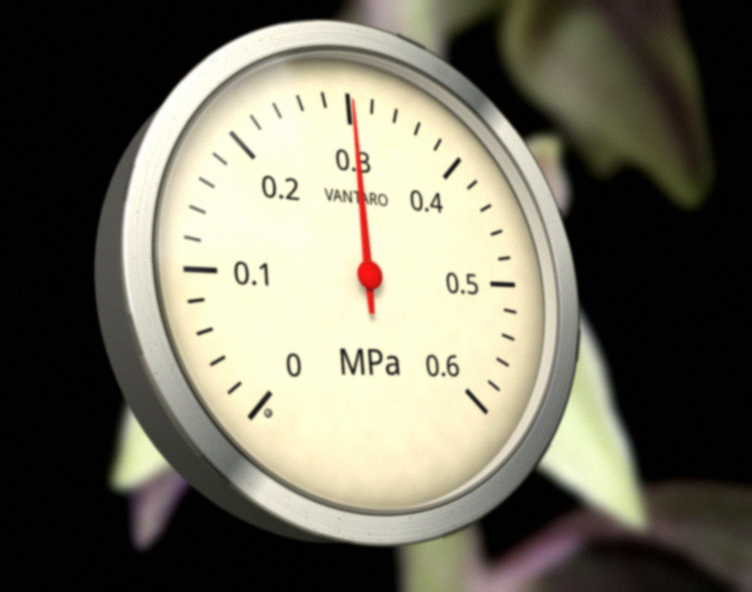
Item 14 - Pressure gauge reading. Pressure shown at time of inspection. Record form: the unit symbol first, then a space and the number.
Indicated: MPa 0.3
